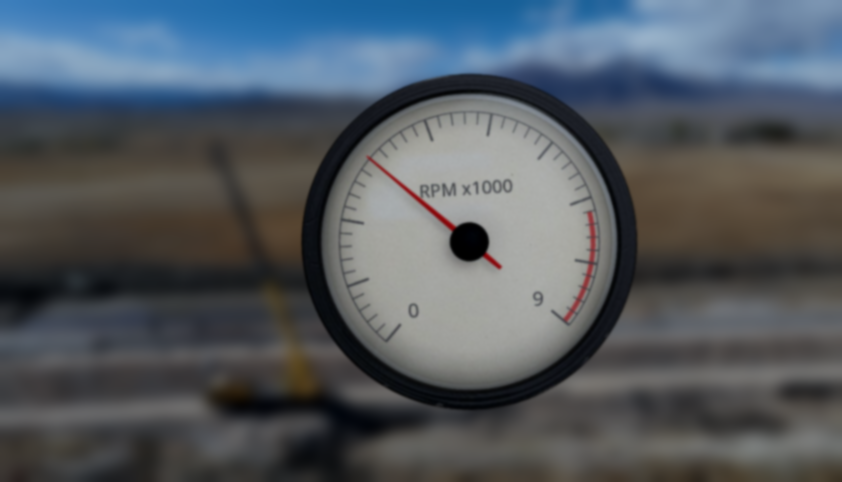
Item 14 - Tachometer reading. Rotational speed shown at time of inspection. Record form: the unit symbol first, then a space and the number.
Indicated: rpm 3000
